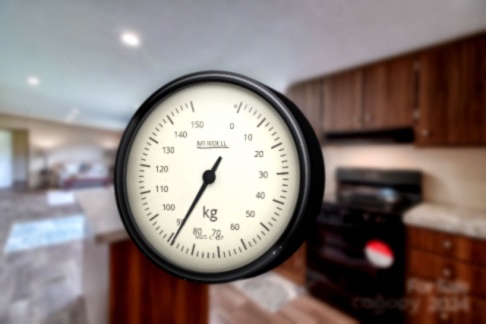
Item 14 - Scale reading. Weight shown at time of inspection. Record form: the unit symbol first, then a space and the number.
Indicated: kg 88
